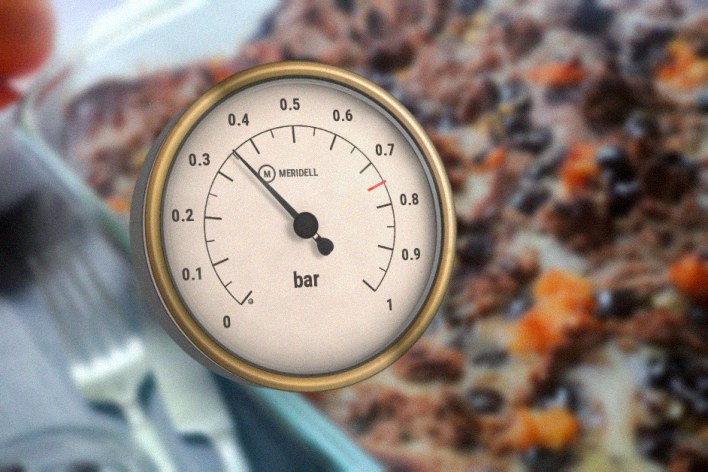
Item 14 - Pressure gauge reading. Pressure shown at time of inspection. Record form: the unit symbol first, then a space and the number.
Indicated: bar 0.35
